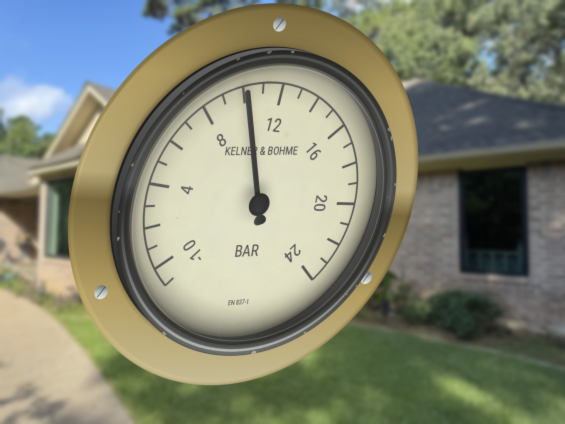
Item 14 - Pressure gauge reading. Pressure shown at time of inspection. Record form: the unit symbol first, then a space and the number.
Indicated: bar 10
